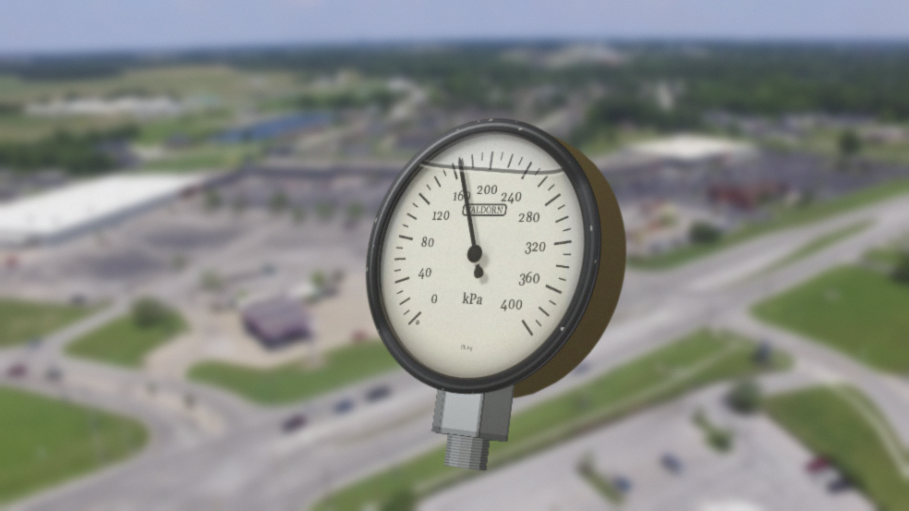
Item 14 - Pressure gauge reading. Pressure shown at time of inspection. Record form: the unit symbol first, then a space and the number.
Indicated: kPa 170
